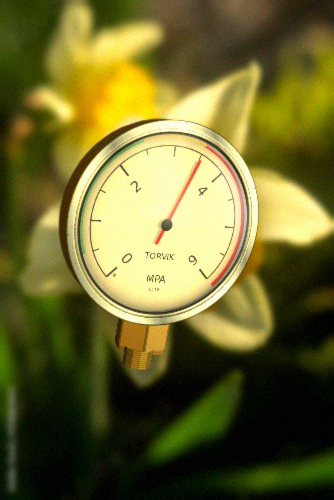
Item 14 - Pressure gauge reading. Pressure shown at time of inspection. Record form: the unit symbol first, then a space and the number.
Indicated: MPa 3.5
